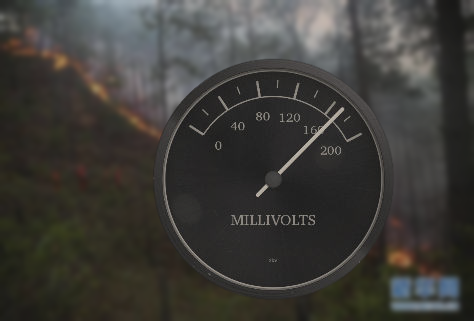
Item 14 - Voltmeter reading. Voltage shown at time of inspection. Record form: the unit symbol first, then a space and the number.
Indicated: mV 170
